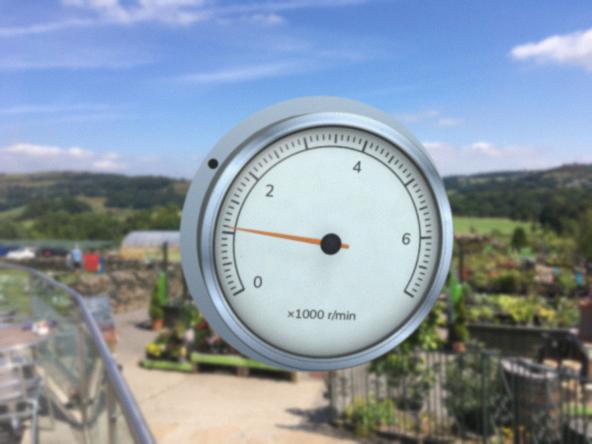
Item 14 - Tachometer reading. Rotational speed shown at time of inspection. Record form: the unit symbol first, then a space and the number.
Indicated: rpm 1100
